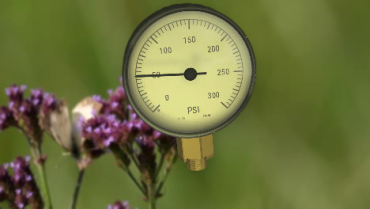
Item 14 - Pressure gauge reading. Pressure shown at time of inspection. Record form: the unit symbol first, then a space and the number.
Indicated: psi 50
